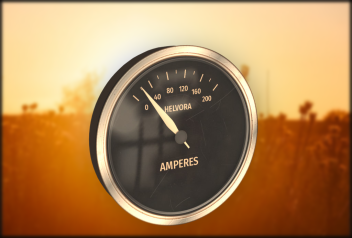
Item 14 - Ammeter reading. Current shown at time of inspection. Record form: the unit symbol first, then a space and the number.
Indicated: A 20
